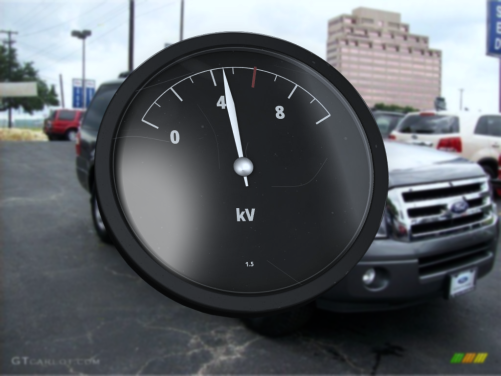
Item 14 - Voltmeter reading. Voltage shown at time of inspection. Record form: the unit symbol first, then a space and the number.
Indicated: kV 4.5
